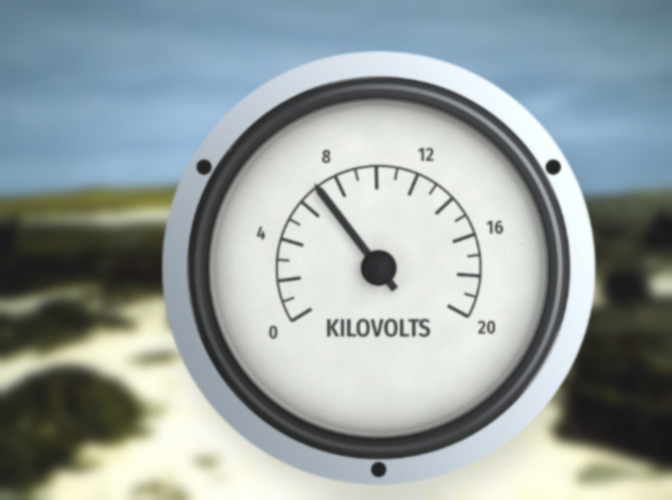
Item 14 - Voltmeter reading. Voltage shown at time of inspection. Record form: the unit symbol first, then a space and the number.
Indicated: kV 7
